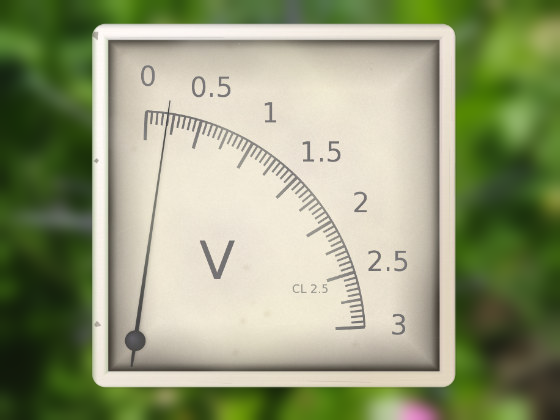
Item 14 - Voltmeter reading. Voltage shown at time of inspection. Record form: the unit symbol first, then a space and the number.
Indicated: V 0.2
